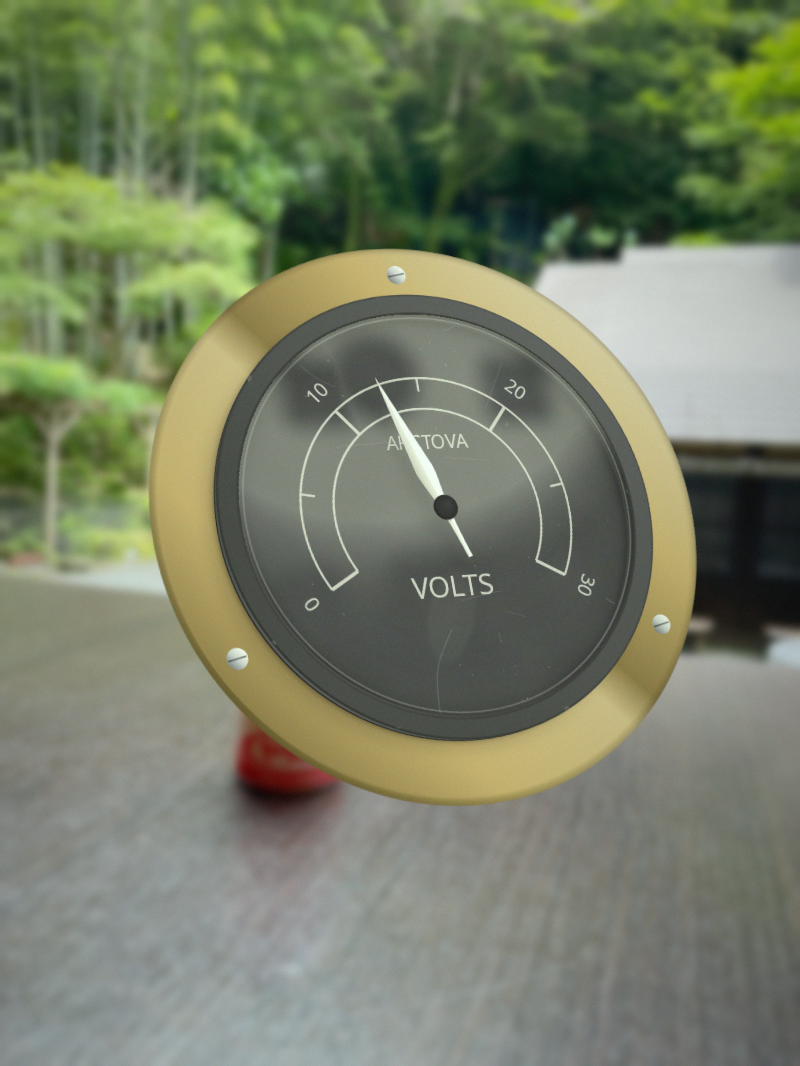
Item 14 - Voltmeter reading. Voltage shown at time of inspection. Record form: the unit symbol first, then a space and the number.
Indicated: V 12.5
